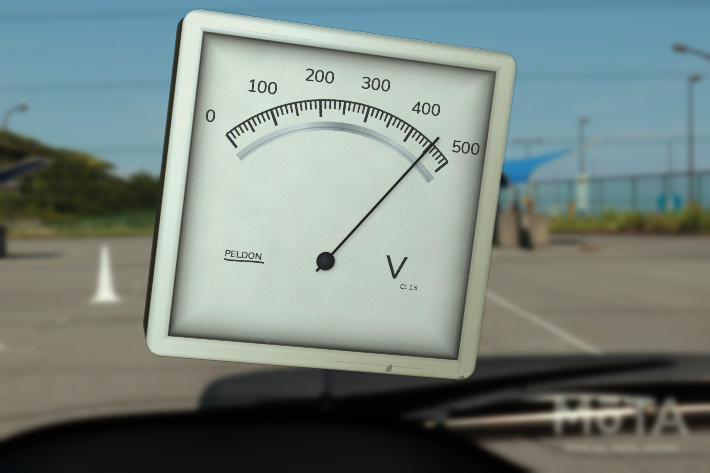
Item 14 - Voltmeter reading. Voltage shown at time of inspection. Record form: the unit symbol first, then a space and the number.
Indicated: V 450
